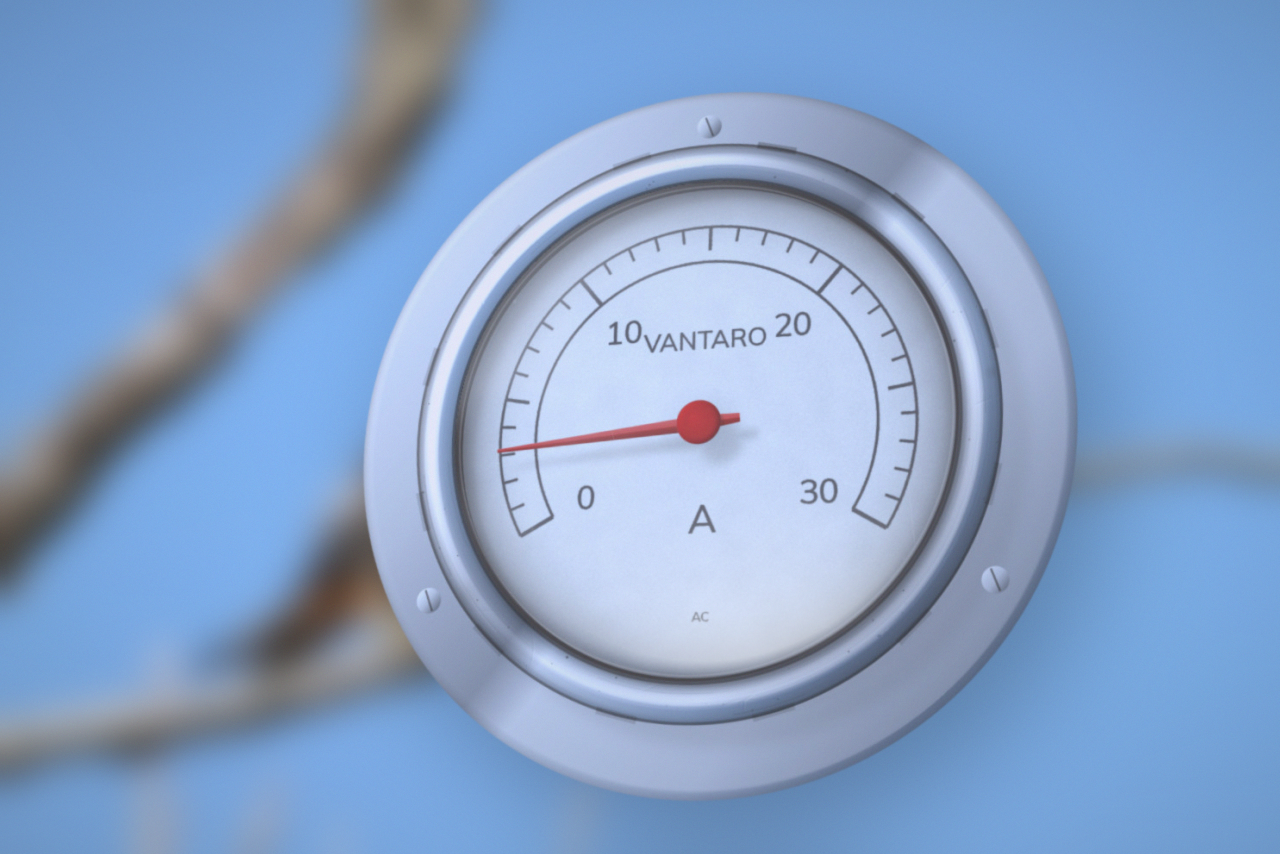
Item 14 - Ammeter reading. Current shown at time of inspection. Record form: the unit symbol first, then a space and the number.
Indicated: A 3
